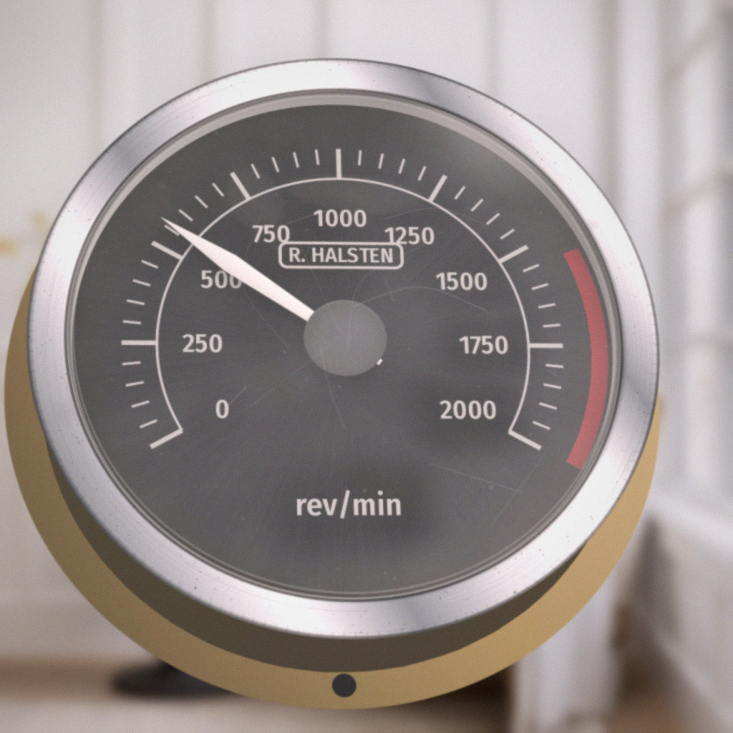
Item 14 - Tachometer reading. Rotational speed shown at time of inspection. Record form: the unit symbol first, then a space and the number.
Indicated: rpm 550
